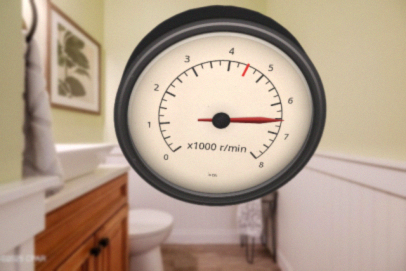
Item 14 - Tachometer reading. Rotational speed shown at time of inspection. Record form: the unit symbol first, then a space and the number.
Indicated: rpm 6500
